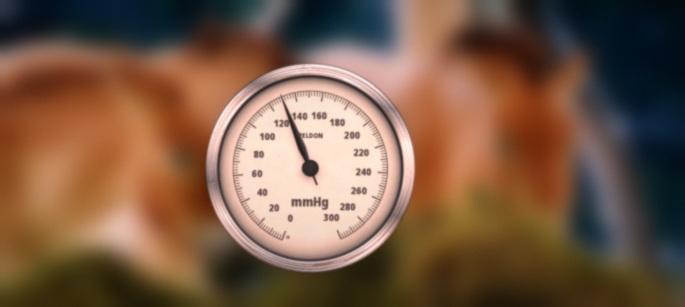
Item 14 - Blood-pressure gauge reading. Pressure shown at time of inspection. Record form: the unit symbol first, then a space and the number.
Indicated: mmHg 130
